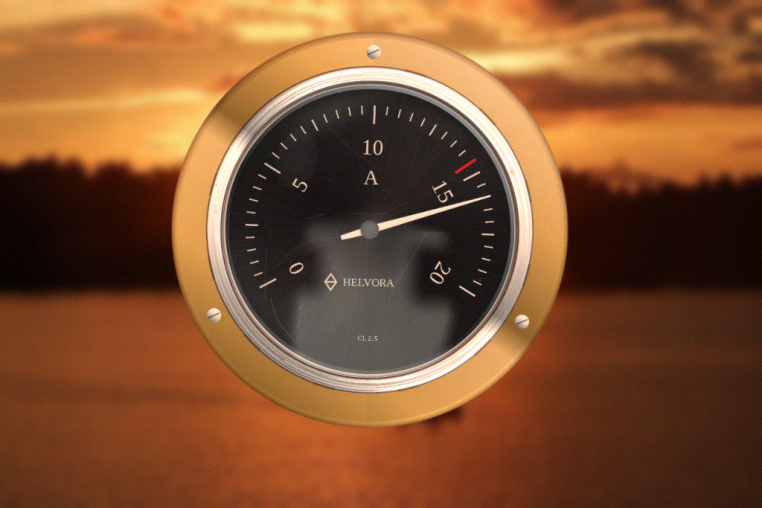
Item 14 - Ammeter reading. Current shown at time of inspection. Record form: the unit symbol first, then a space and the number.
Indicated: A 16
